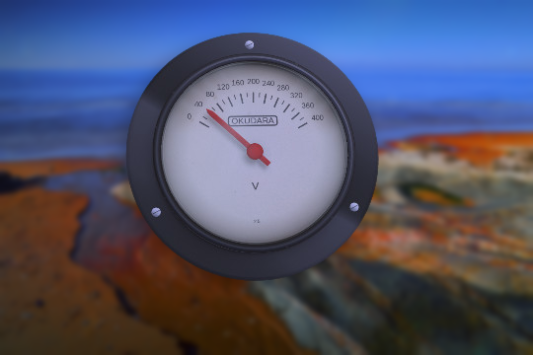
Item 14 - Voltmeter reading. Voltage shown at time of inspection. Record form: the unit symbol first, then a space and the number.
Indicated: V 40
